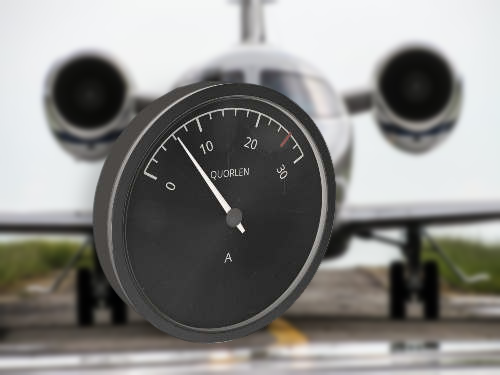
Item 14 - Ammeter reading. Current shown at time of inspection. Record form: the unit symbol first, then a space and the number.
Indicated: A 6
